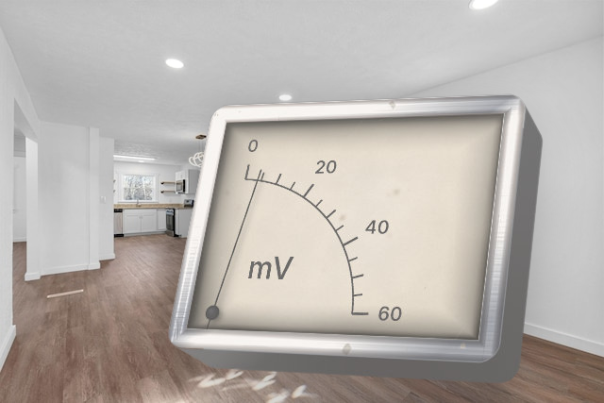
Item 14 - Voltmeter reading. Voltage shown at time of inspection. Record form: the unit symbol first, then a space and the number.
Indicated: mV 5
